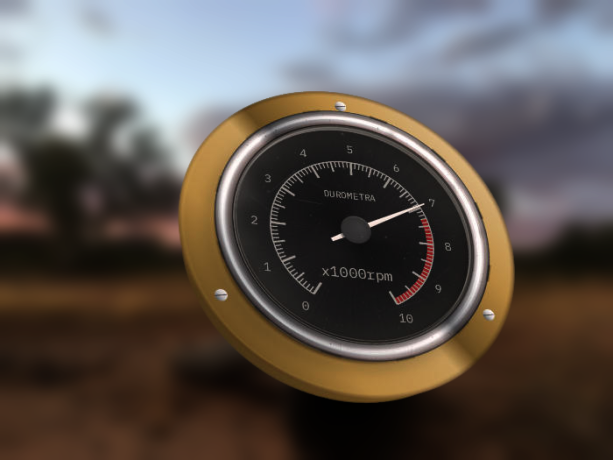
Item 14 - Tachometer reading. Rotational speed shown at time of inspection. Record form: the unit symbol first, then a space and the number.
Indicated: rpm 7000
